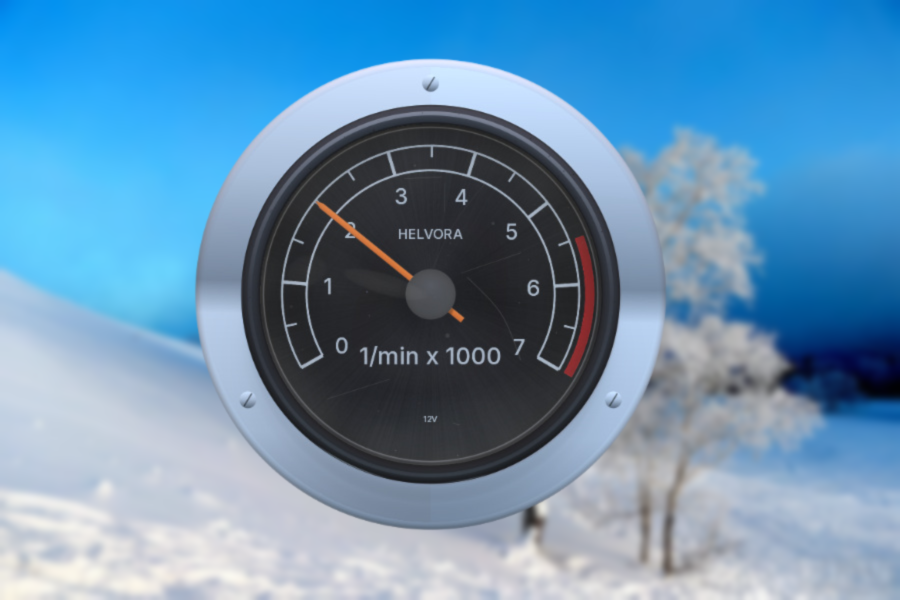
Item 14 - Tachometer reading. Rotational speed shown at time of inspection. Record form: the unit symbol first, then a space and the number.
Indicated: rpm 2000
